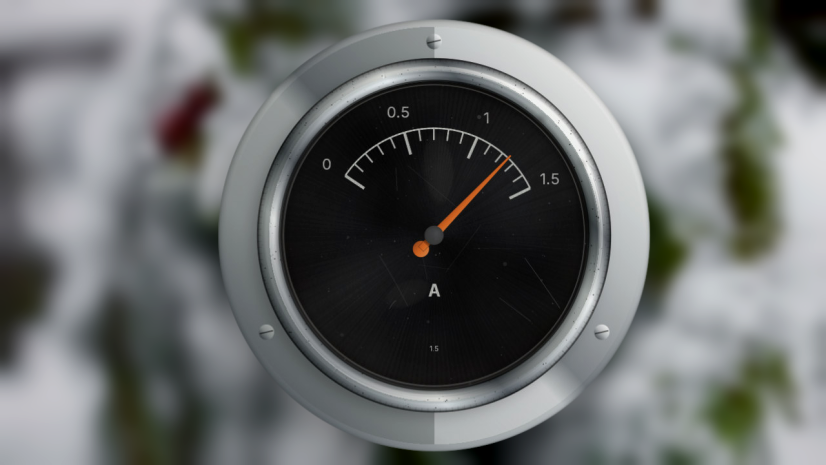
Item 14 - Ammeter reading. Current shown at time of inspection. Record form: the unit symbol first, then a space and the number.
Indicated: A 1.25
